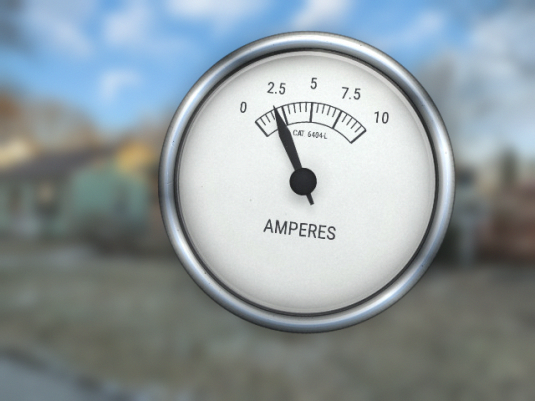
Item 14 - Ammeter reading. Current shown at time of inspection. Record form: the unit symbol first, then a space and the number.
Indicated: A 2
